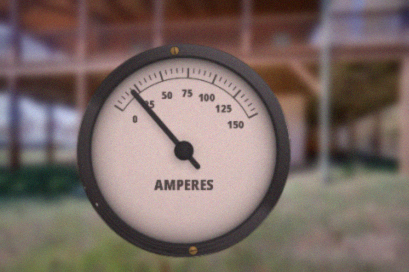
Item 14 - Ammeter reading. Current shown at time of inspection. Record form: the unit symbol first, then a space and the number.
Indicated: A 20
